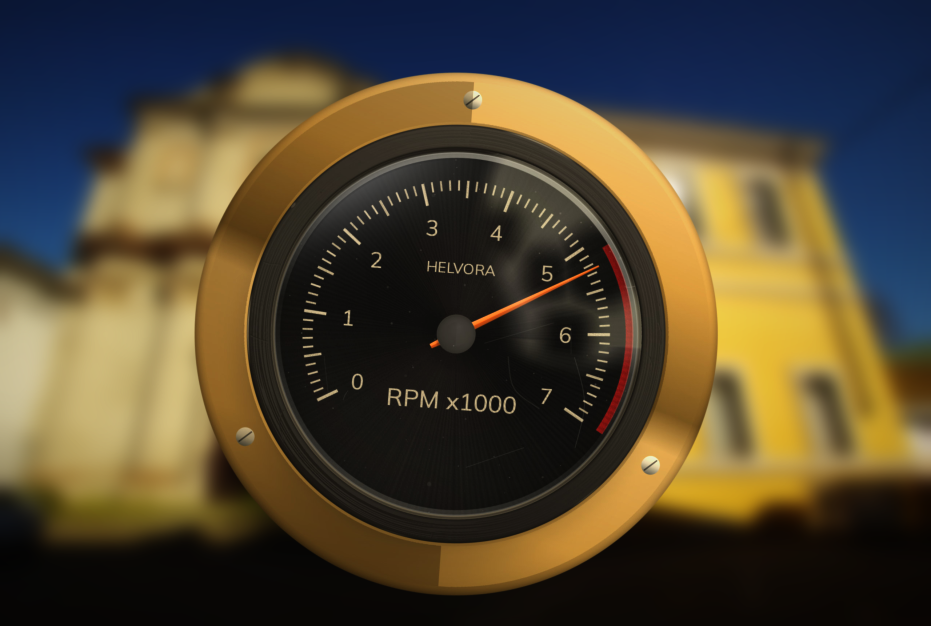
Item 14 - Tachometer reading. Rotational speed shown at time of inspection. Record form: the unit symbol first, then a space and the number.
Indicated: rpm 5250
